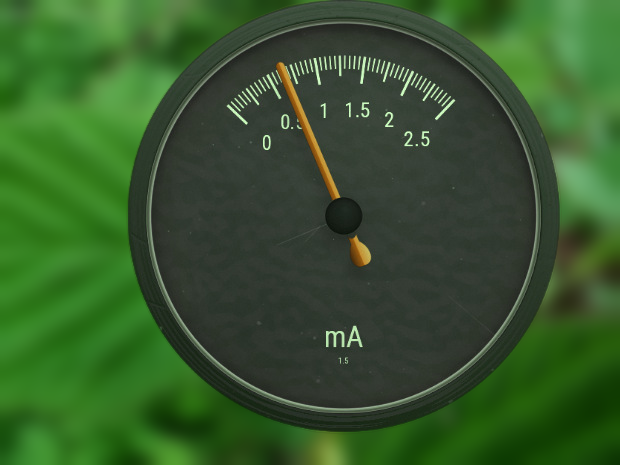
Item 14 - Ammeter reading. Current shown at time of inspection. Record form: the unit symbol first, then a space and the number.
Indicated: mA 0.65
